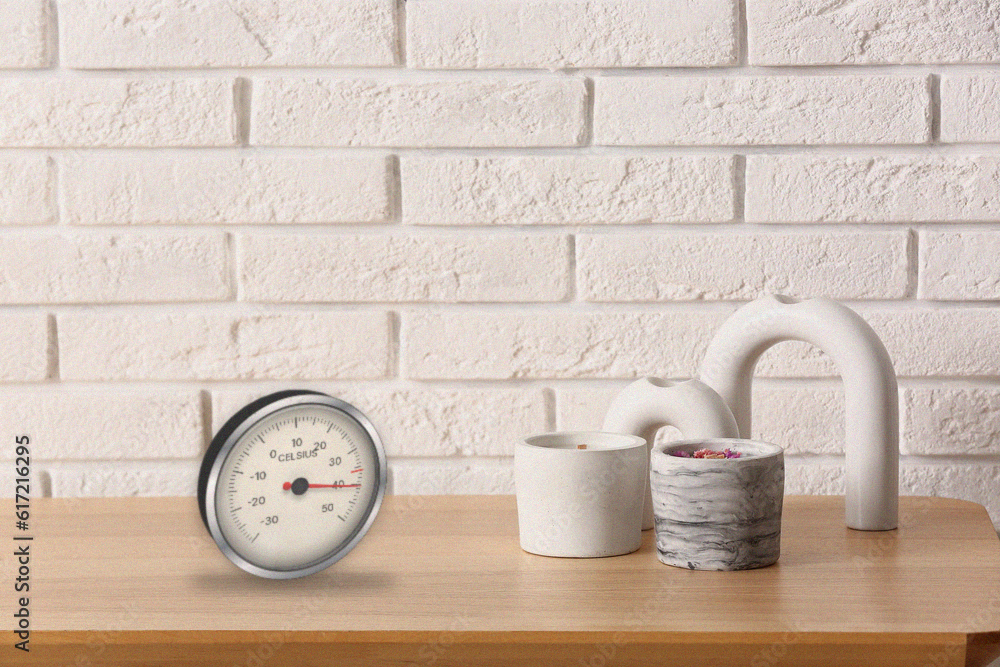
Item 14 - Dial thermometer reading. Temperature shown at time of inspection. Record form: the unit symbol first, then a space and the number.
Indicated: °C 40
